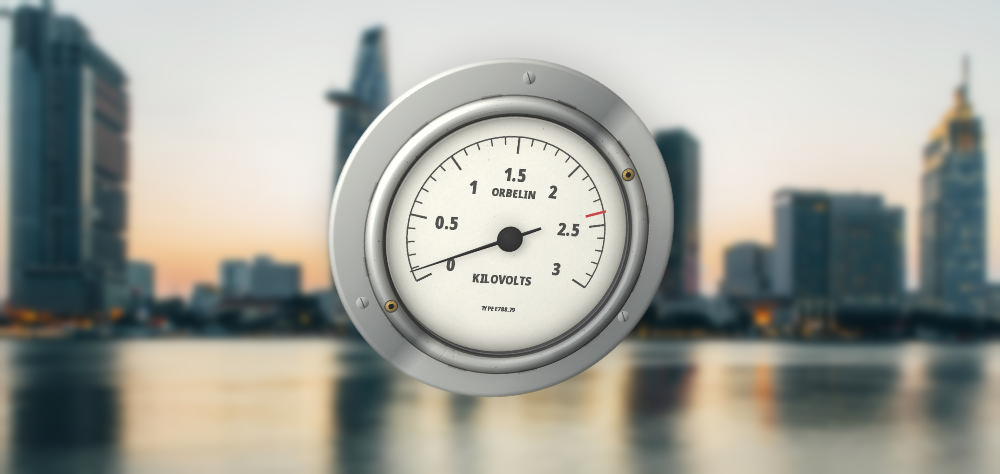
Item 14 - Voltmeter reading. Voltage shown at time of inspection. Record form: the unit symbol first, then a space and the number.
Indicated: kV 0.1
